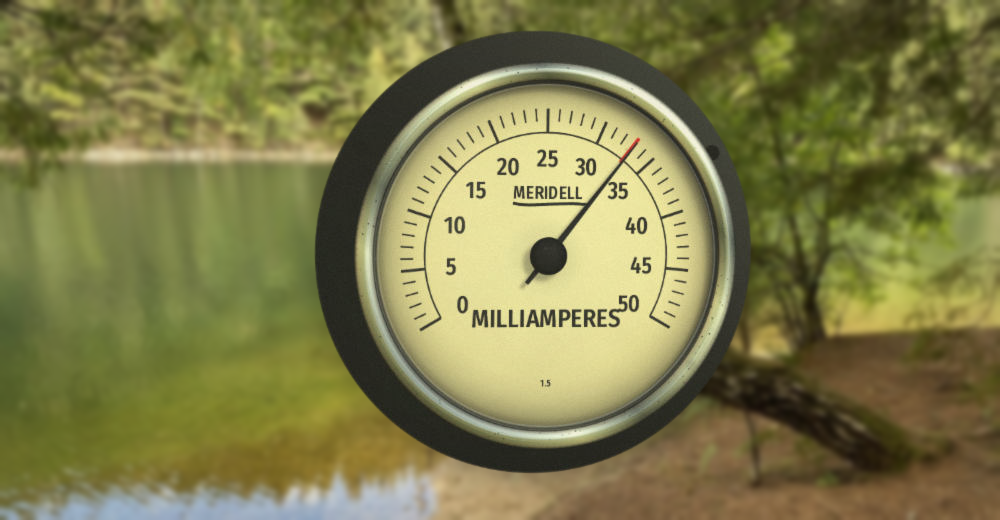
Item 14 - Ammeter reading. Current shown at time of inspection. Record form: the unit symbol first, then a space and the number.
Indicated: mA 33
